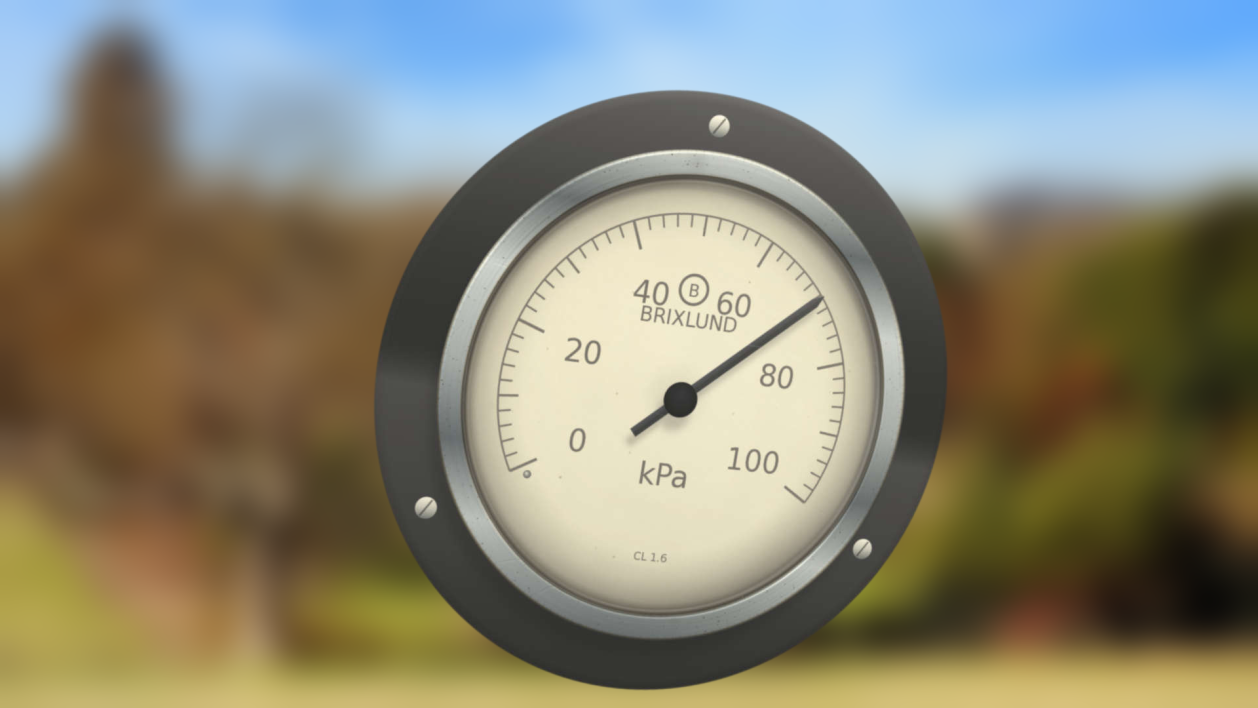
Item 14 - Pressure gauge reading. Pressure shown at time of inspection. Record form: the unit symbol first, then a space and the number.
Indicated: kPa 70
